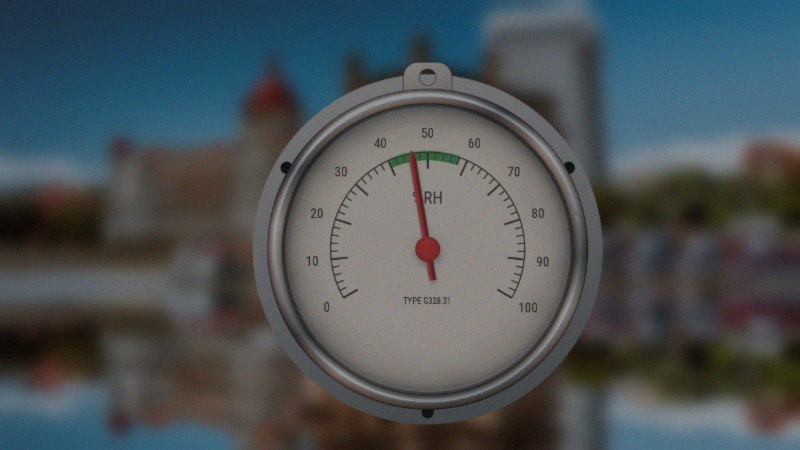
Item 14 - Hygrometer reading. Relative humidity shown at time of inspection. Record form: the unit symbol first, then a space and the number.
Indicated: % 46
